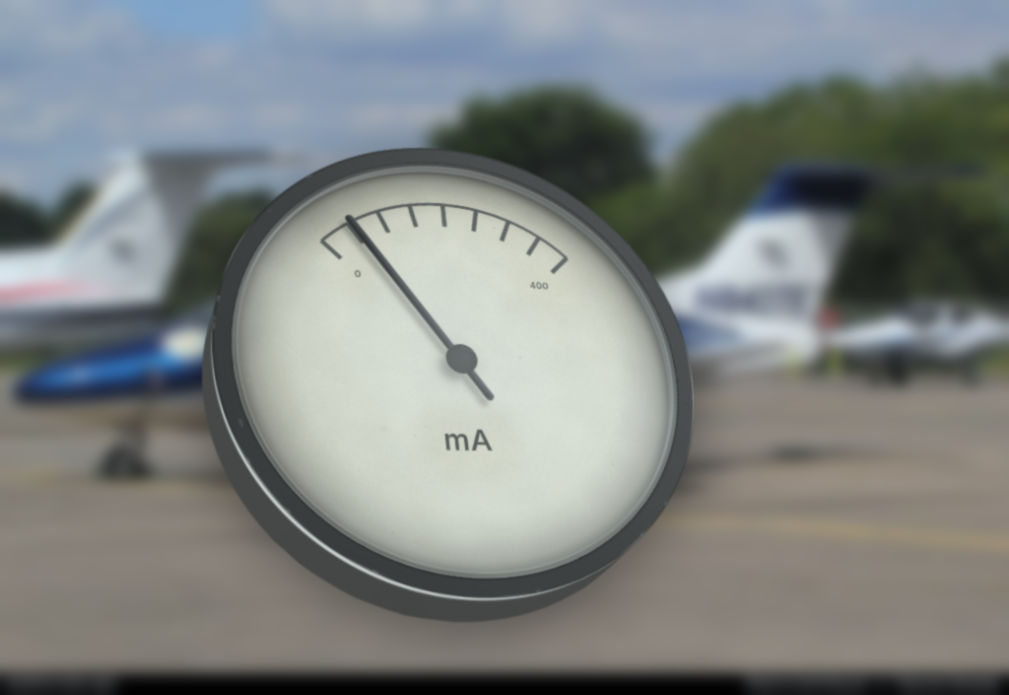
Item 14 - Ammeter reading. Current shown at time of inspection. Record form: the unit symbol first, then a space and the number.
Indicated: mA 50
